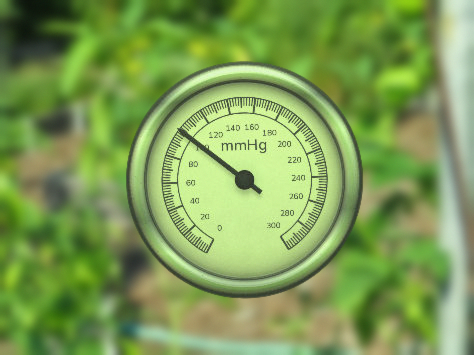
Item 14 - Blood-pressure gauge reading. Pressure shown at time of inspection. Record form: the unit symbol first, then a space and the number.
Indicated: mmHg 100
